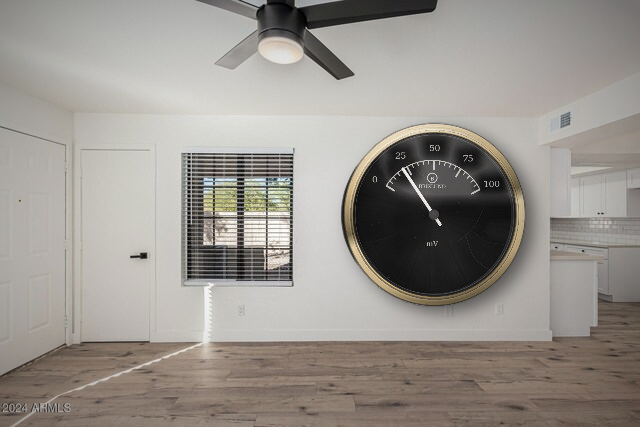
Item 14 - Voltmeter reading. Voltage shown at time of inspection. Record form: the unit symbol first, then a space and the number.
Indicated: mV 20
